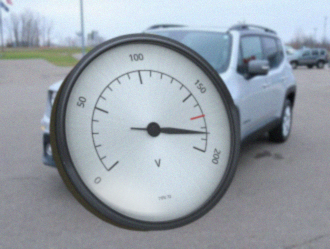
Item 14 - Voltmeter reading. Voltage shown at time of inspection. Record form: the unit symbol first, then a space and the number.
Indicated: V 185
